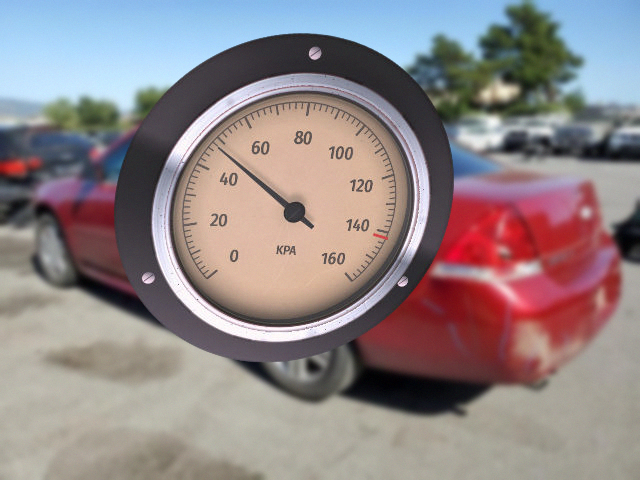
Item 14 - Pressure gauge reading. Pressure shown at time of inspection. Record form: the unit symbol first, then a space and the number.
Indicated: kPa 48
